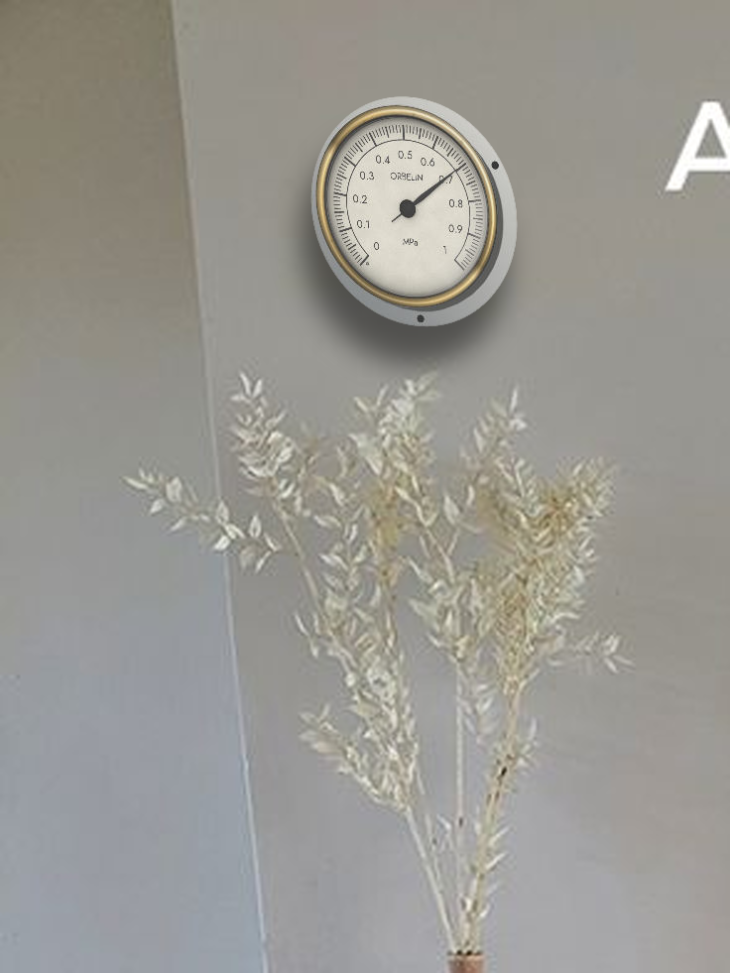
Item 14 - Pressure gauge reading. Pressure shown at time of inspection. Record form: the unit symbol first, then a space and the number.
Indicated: MPa 0.7
